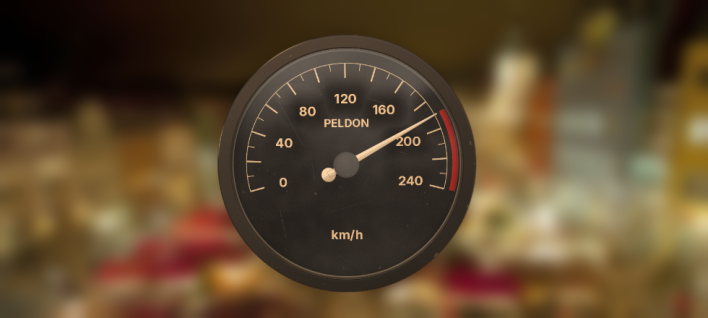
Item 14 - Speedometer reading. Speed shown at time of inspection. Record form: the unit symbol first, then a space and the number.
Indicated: km/h 190
